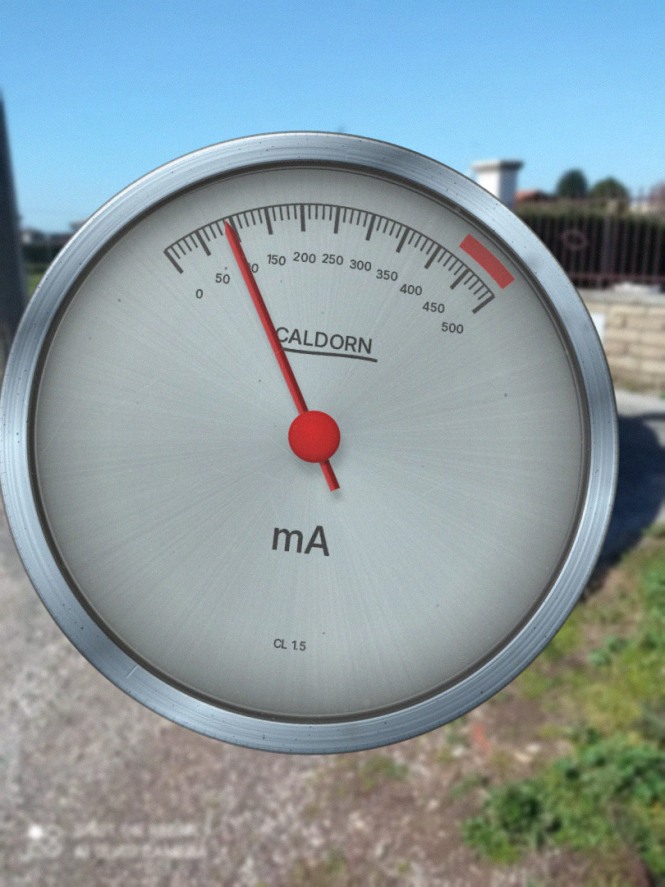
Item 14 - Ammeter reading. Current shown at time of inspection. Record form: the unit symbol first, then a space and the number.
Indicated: mA 90
